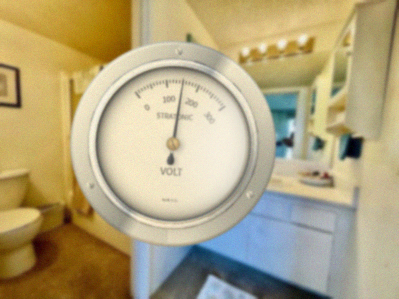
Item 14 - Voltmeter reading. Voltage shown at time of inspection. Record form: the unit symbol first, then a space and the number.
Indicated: V 150
